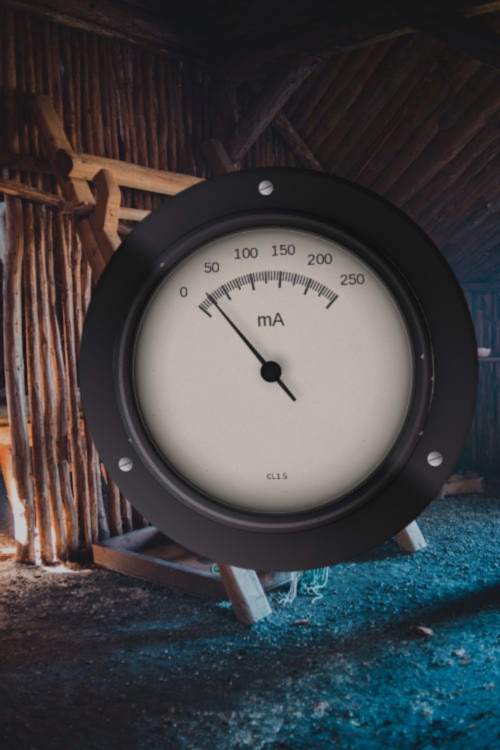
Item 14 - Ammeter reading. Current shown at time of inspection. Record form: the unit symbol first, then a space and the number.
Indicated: mA 25
